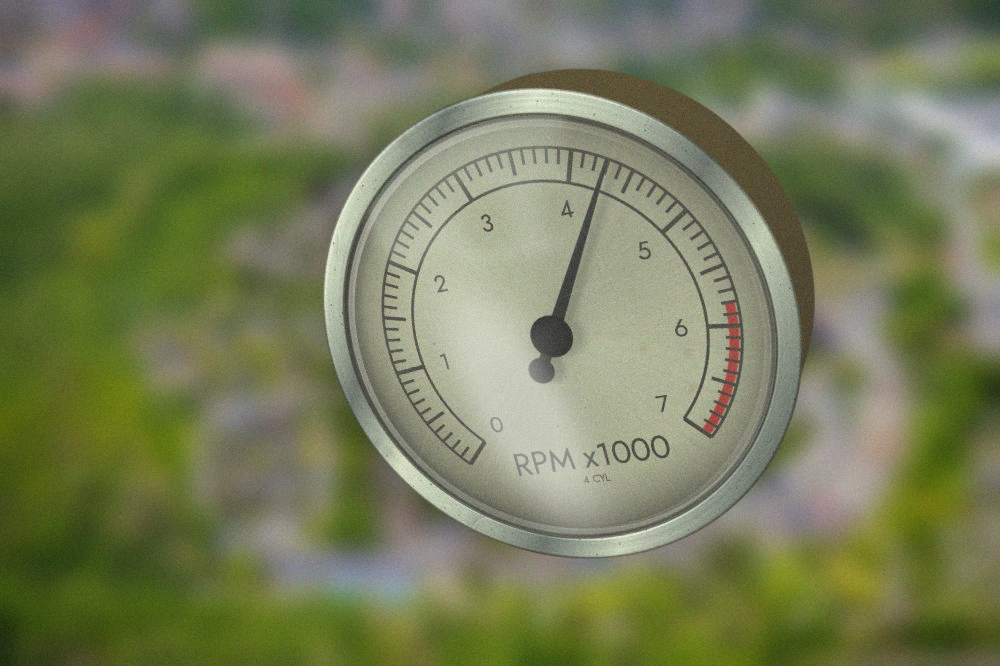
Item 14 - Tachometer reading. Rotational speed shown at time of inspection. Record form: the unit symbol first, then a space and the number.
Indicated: rpm 4300
